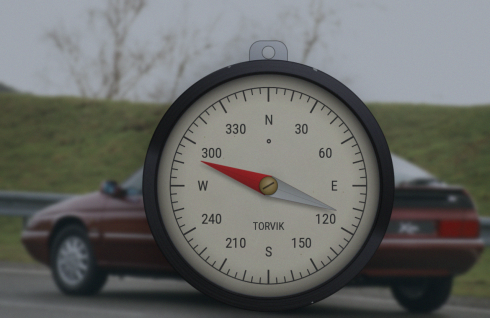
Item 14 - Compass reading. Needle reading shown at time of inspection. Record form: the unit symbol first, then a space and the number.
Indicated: ° 290
